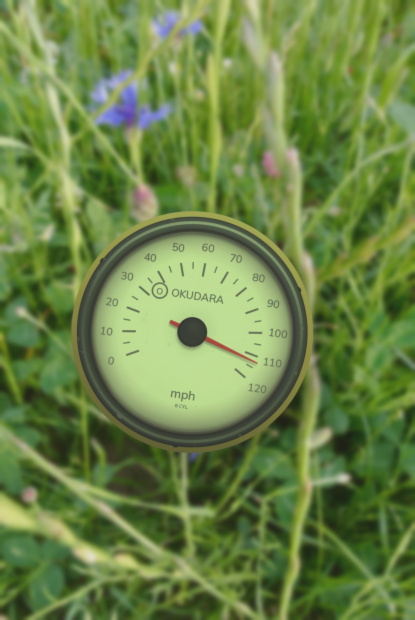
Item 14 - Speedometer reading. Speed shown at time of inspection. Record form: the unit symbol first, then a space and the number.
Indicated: mph 112.5
